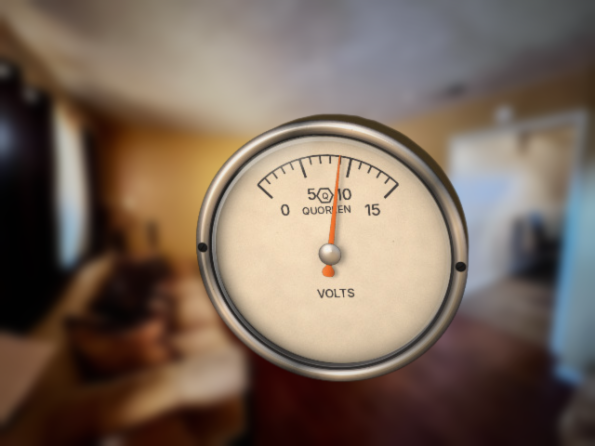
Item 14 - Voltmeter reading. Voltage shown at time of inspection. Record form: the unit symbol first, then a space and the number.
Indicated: V 9
